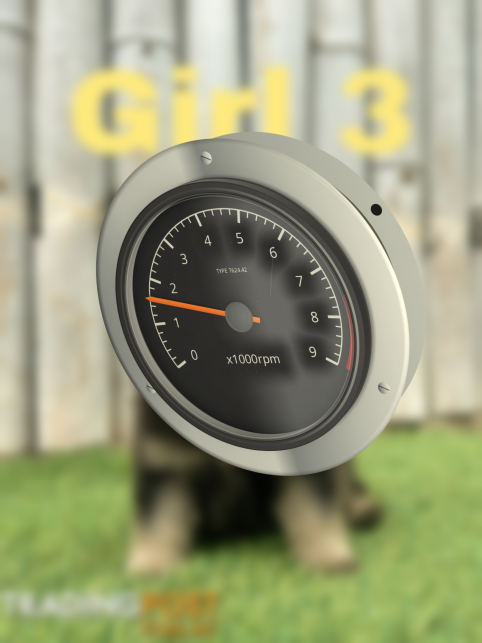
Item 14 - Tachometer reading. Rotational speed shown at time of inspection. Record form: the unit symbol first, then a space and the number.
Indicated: rpm 1600
